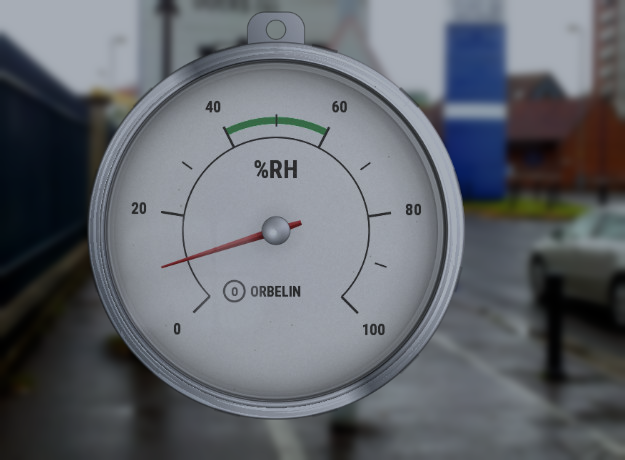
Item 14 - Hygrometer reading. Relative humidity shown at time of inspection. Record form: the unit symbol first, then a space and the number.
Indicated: % 10
